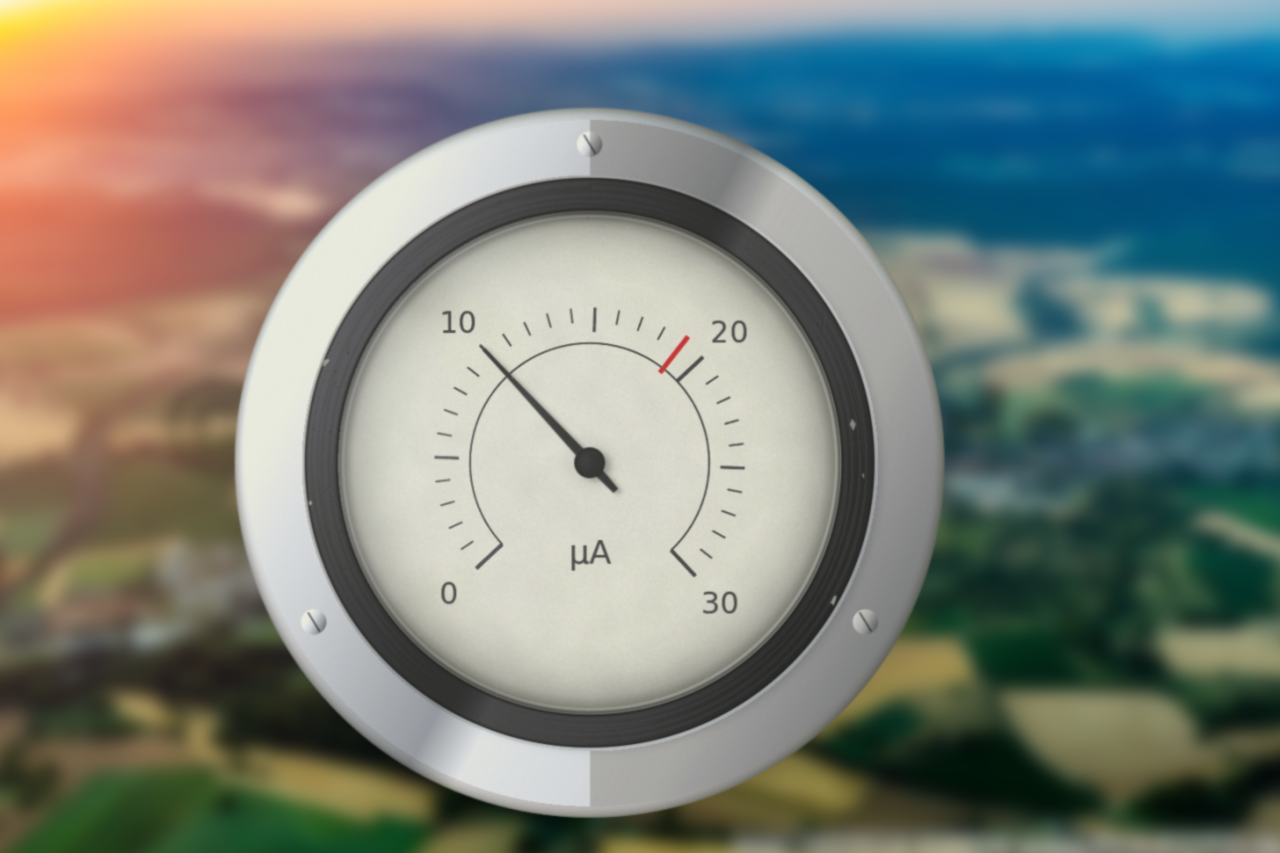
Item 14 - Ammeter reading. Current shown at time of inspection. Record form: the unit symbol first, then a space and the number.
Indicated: µA 10
